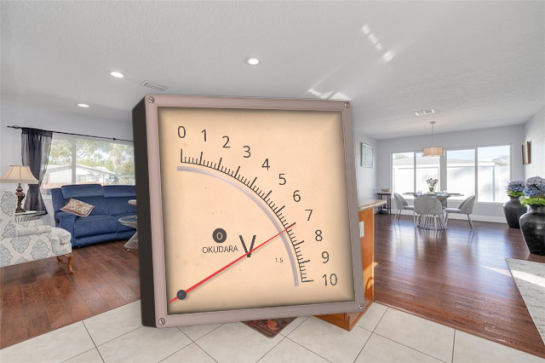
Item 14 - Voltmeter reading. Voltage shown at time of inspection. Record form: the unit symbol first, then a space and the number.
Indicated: V 7
